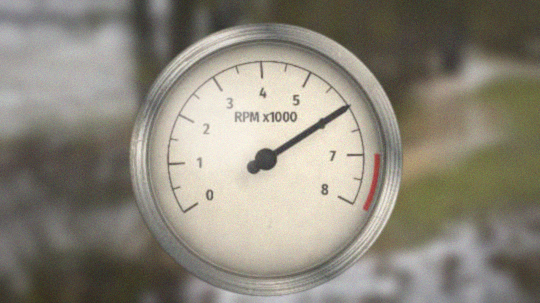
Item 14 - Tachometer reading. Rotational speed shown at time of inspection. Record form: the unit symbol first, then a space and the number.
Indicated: rpm 6000
